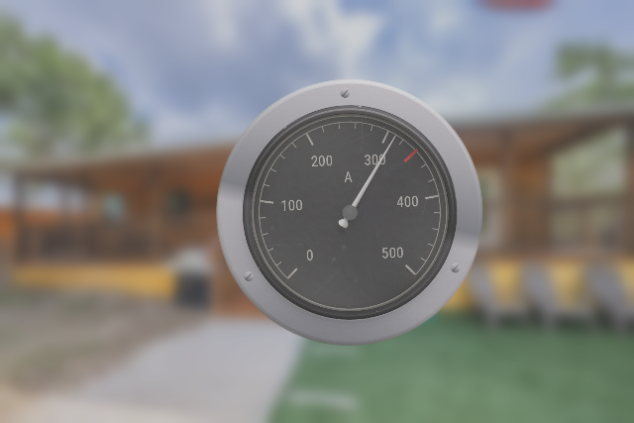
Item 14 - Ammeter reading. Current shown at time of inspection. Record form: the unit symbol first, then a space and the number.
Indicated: A 310
